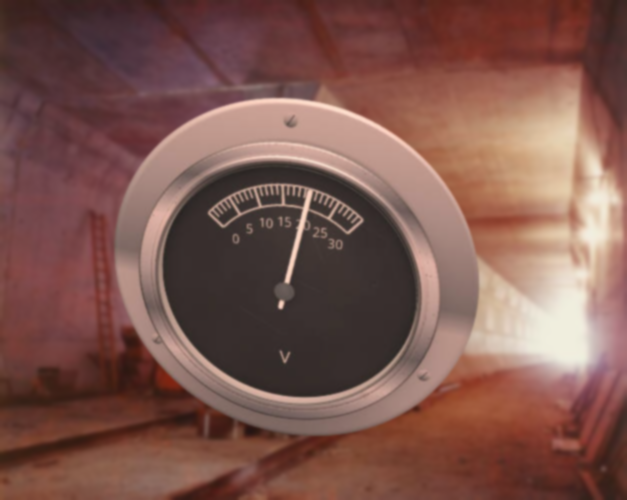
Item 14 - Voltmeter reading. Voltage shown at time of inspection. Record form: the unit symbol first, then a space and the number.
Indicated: V 20
